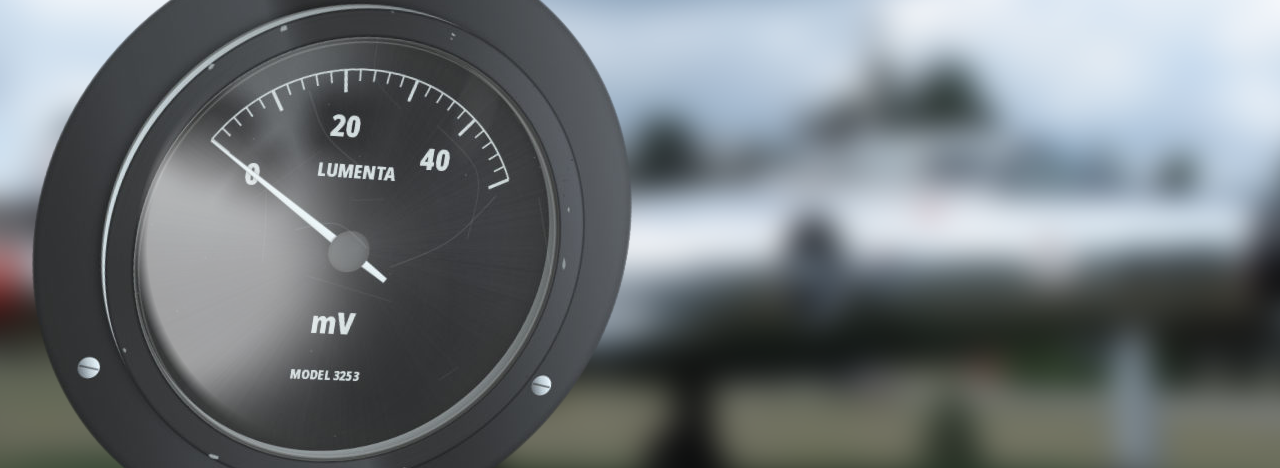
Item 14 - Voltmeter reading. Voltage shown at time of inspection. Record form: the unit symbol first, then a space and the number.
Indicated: mV 0
